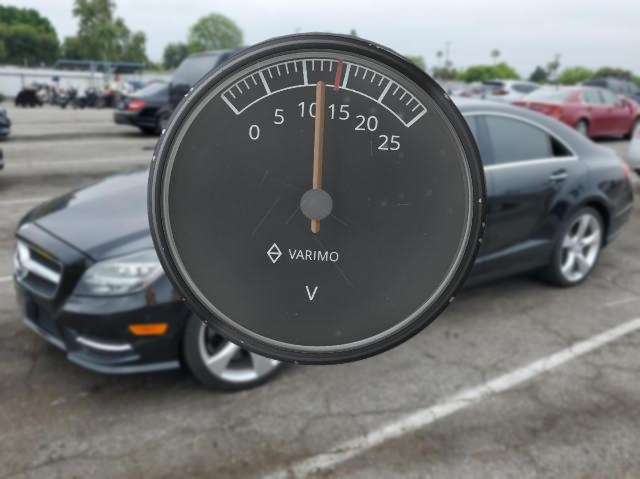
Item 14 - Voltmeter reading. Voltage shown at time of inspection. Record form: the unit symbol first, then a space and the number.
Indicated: V 12
